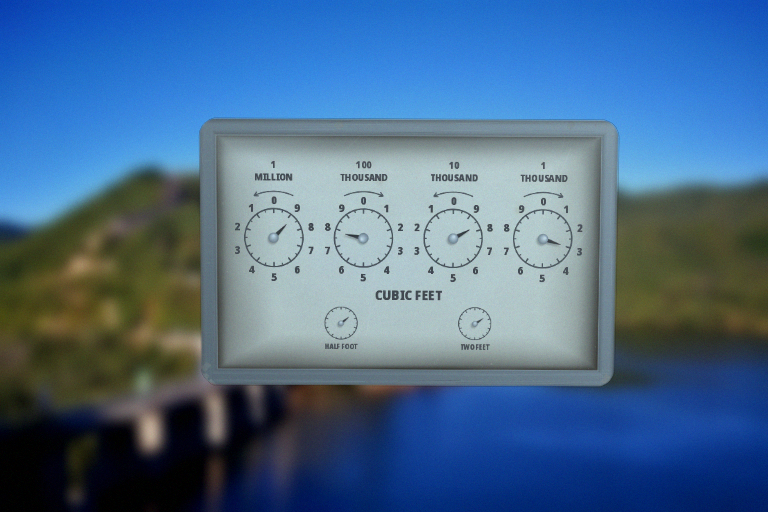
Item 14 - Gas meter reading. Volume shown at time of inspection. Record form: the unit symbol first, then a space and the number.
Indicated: ft³ 878300
